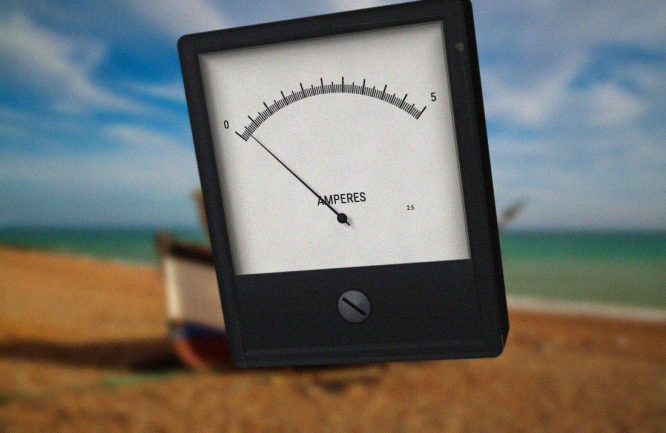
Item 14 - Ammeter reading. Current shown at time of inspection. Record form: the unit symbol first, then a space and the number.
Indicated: A 0.25
